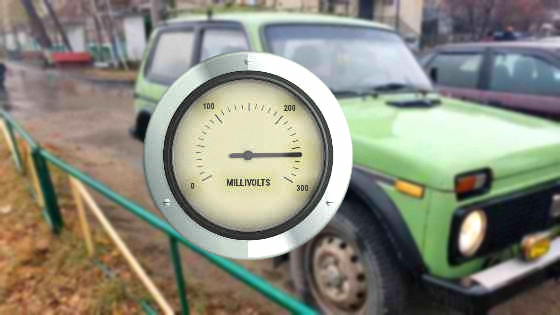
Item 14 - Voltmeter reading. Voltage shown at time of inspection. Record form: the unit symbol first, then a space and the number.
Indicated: mV 260
